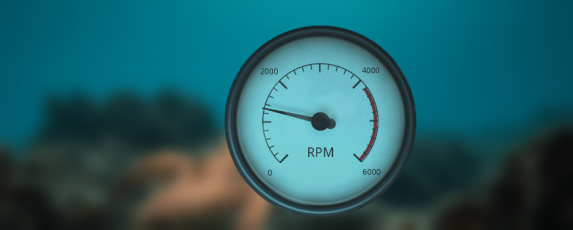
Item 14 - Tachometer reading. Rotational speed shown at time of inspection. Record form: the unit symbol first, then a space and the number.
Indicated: rpm 1300
